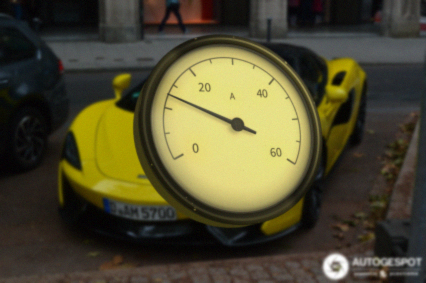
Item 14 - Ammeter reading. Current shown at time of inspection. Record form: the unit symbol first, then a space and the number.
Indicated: A 12.5
